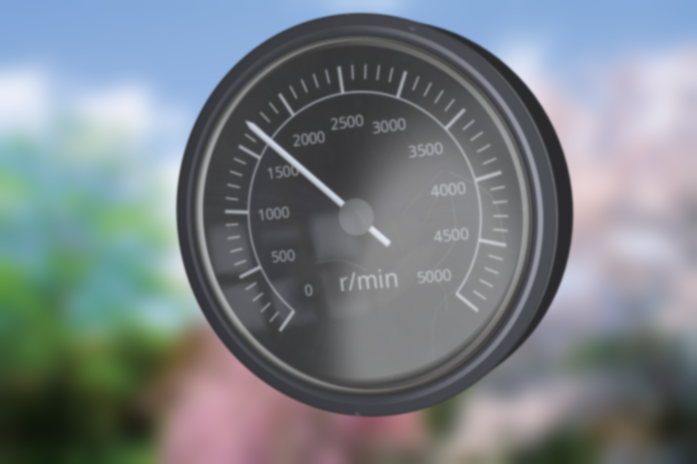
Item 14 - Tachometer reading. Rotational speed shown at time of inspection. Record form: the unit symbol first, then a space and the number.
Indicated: rpm 1700
